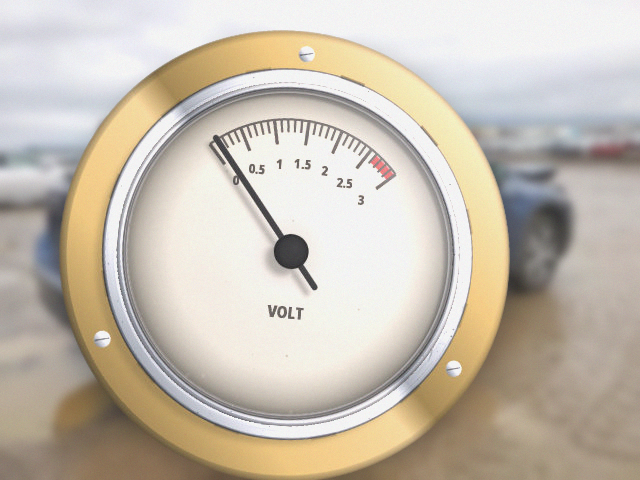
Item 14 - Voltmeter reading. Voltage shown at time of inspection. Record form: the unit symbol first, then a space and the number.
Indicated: V 0.1
